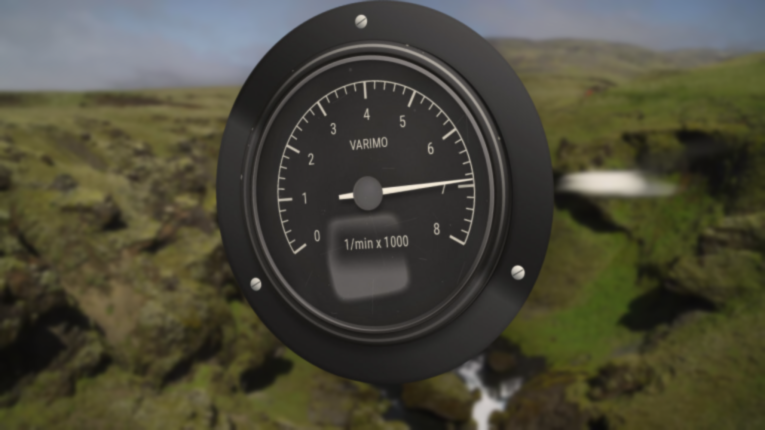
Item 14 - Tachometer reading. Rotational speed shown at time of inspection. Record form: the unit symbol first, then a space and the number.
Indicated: rpm 6900
